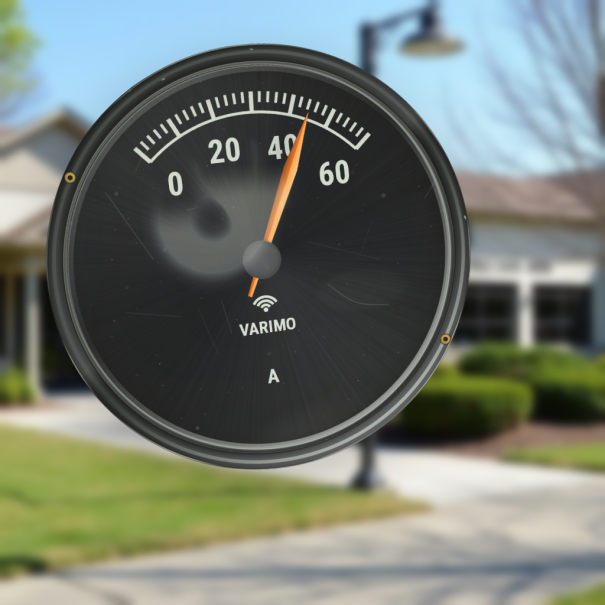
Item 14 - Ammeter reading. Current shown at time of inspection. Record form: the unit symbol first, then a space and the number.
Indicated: A 44
